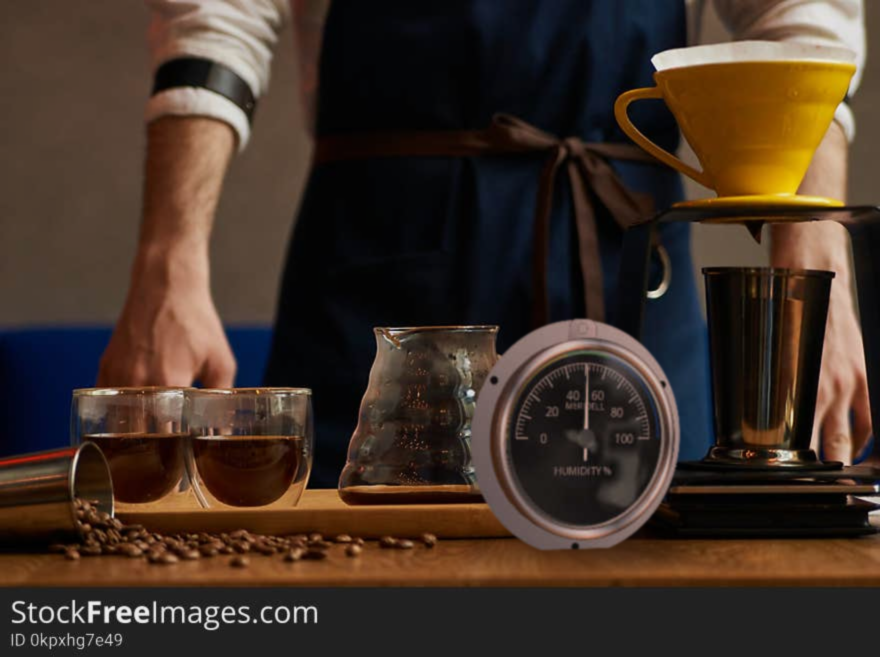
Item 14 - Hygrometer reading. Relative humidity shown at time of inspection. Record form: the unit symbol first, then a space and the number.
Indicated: % 50
